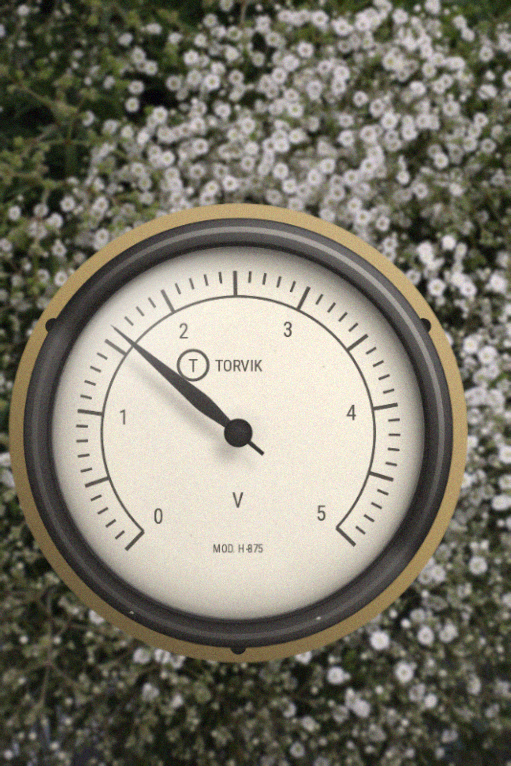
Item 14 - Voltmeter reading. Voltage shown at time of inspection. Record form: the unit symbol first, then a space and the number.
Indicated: V 1.6
